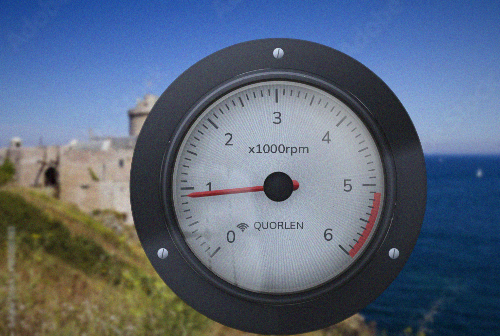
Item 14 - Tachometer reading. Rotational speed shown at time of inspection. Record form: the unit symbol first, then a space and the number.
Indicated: rpm 900
